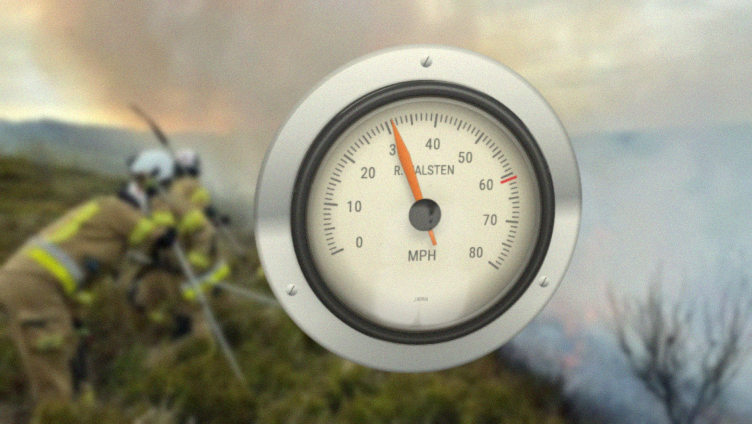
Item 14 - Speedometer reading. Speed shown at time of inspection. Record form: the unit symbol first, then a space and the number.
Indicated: mph 31
